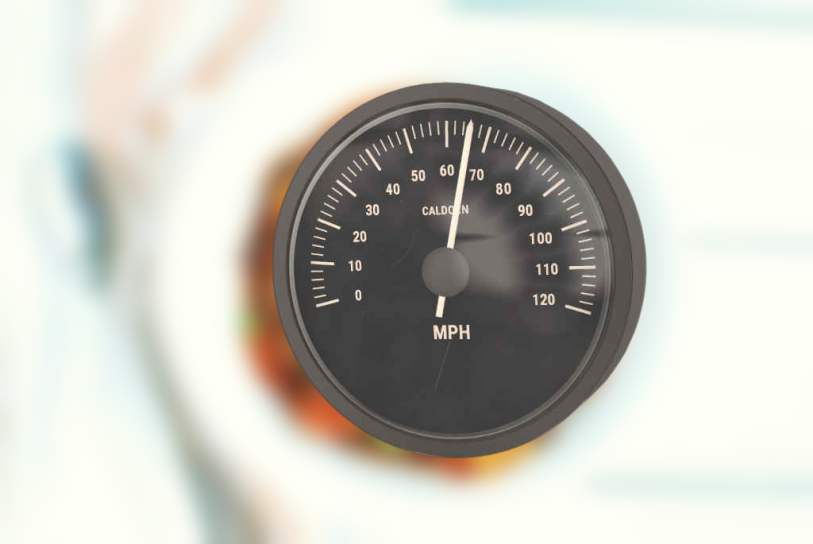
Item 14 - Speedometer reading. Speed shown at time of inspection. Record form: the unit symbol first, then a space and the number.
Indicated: mph 66
